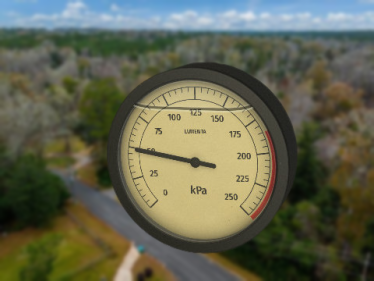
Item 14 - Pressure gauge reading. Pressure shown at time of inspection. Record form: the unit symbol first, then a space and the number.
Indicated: kPa 50
